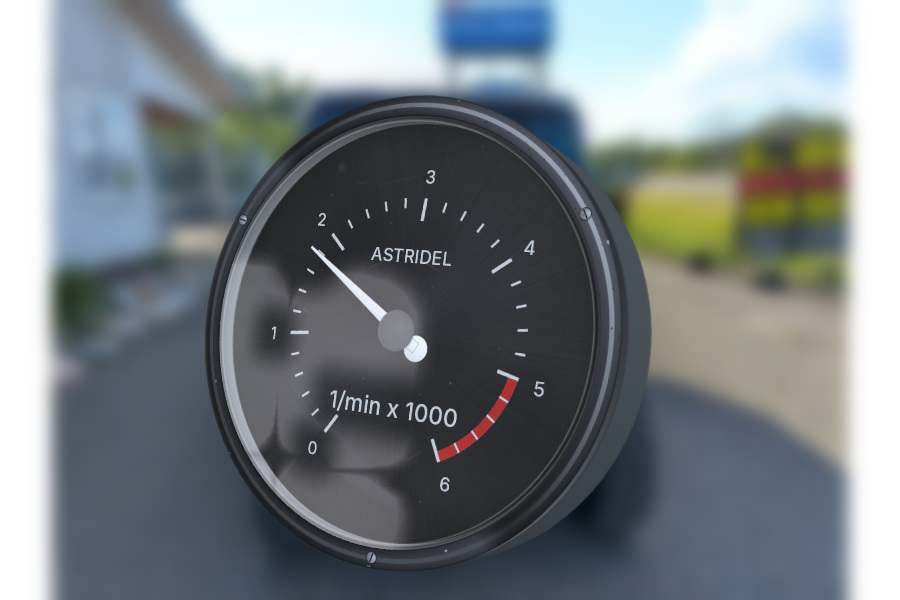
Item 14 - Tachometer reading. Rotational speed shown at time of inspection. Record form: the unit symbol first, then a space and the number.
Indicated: rpm 1800
